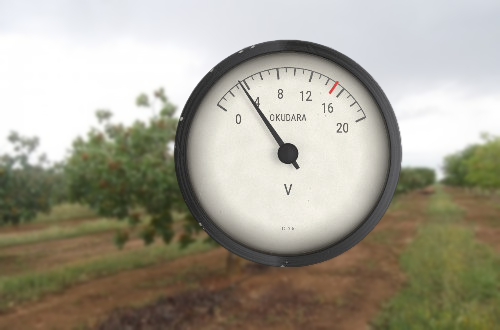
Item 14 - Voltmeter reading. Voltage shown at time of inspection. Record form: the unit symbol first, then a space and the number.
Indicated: V 3.5
